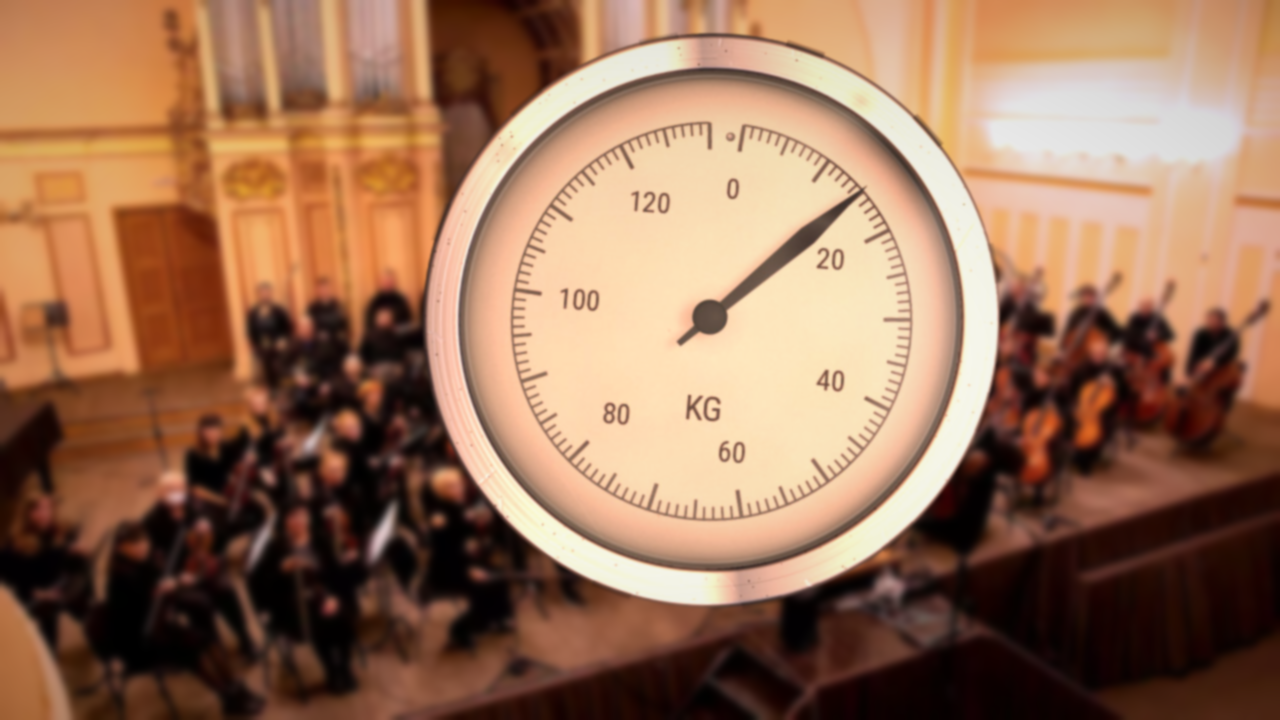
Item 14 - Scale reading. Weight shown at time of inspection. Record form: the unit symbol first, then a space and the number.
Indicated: kg 15
